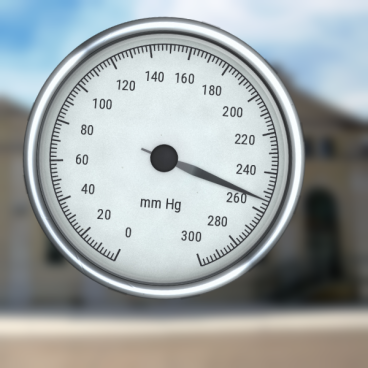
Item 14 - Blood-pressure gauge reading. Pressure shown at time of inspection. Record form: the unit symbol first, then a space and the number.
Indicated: mmHg 254
